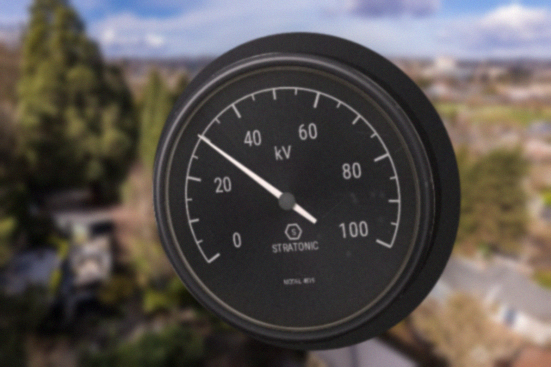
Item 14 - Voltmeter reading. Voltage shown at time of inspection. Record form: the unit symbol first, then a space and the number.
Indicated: kV 30
